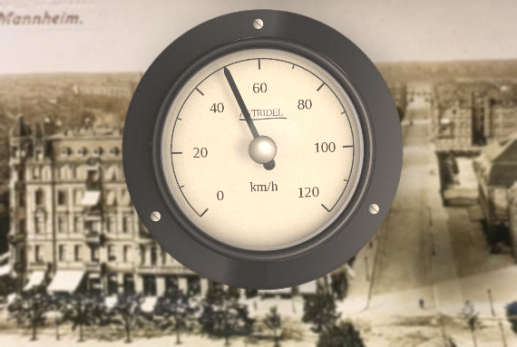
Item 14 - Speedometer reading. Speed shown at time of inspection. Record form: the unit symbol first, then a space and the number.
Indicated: km/h 50
